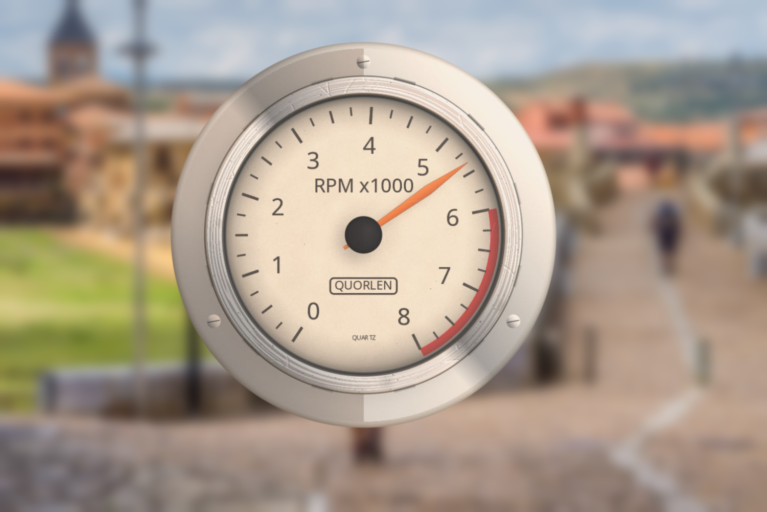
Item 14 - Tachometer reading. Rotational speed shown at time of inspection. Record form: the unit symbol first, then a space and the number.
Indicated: rpm 5375
